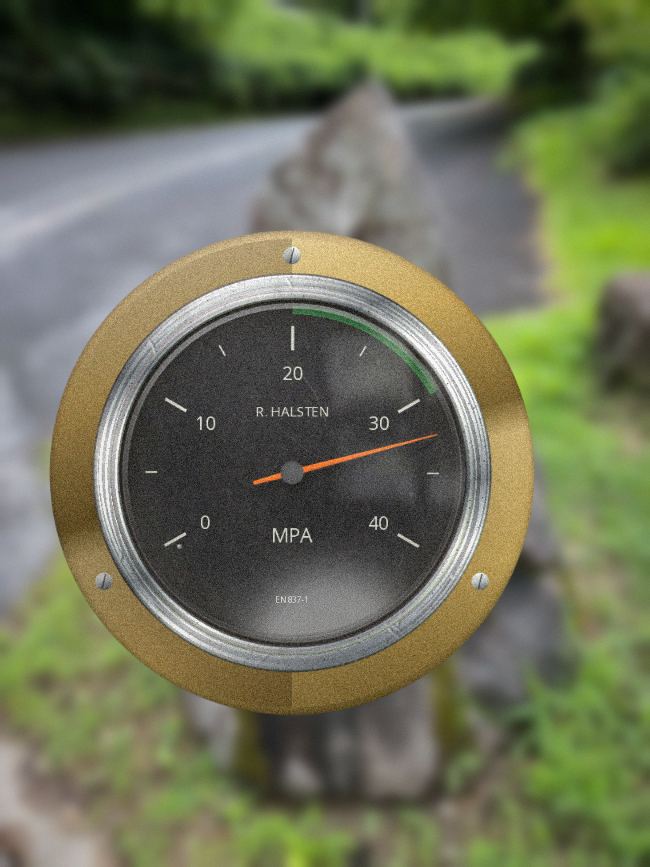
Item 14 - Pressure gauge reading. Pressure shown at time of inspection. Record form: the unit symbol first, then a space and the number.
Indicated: MPa 32.5
